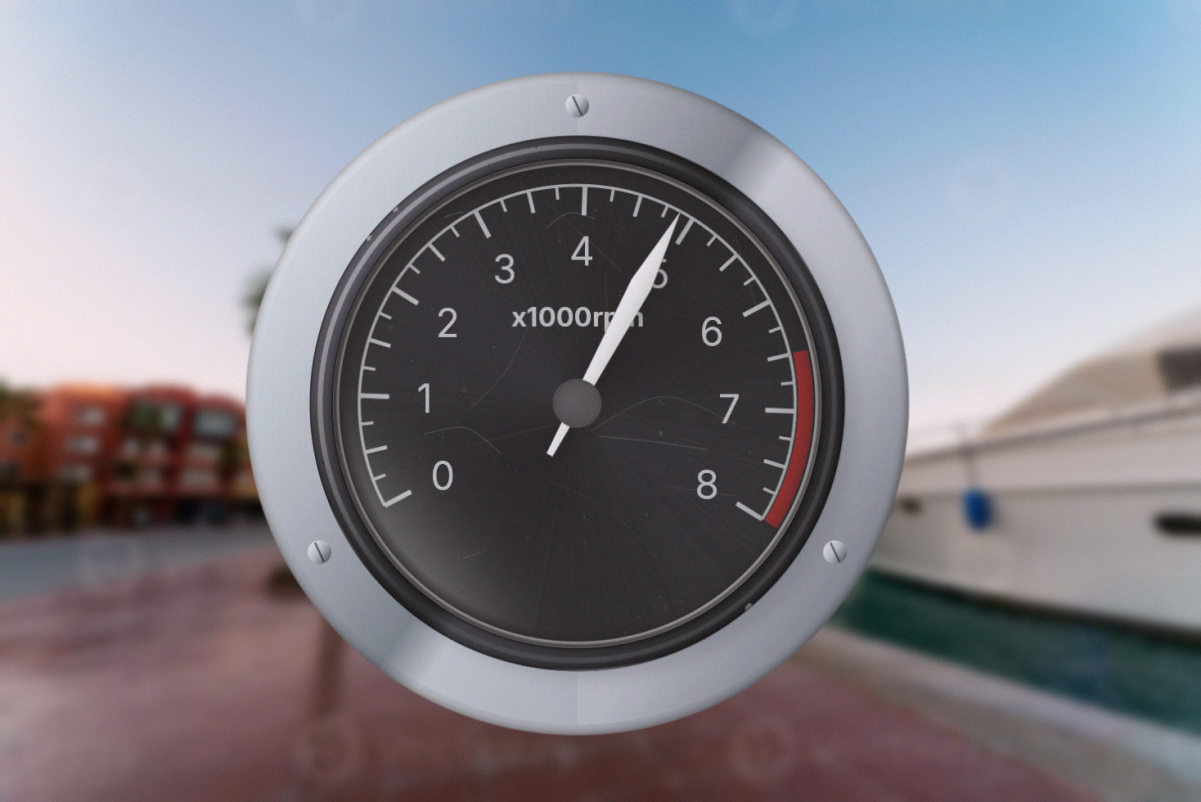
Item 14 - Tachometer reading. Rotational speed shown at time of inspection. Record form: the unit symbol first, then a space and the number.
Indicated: rpm 4875
